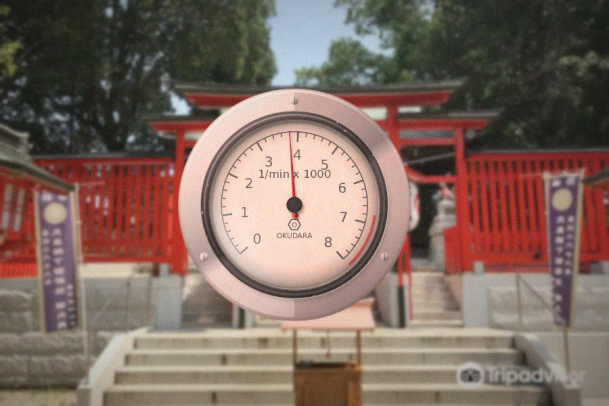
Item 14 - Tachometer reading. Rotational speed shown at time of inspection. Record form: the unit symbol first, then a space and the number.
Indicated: rpm 3800
